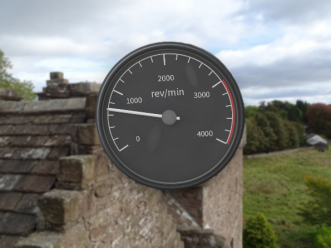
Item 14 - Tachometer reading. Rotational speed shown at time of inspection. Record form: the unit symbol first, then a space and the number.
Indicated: rpm 700
